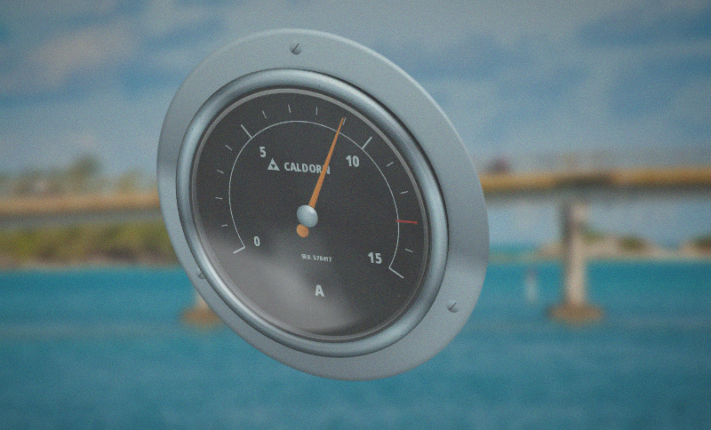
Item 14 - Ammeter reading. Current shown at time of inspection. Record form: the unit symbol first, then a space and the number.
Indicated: A 9
